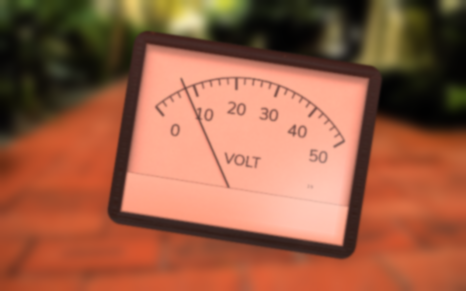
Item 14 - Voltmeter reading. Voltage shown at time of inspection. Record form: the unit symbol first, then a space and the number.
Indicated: V 8
